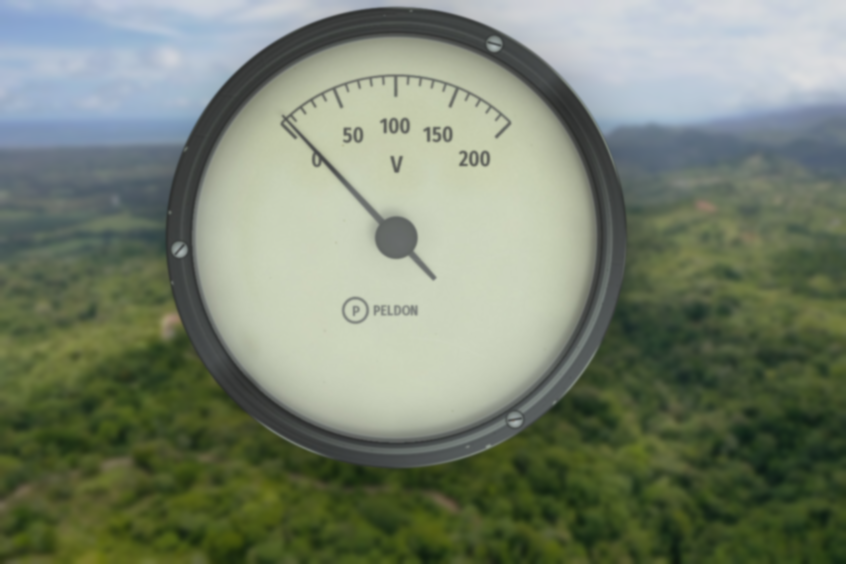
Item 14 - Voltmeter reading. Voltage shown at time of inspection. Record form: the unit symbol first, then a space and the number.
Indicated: V 5
